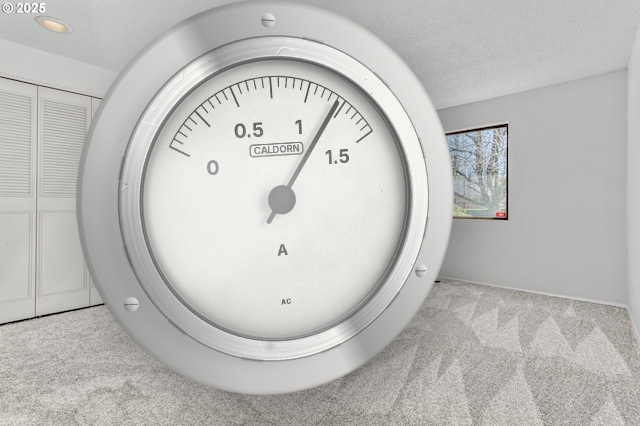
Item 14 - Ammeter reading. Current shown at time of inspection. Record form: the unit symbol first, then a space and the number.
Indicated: A 1.2
